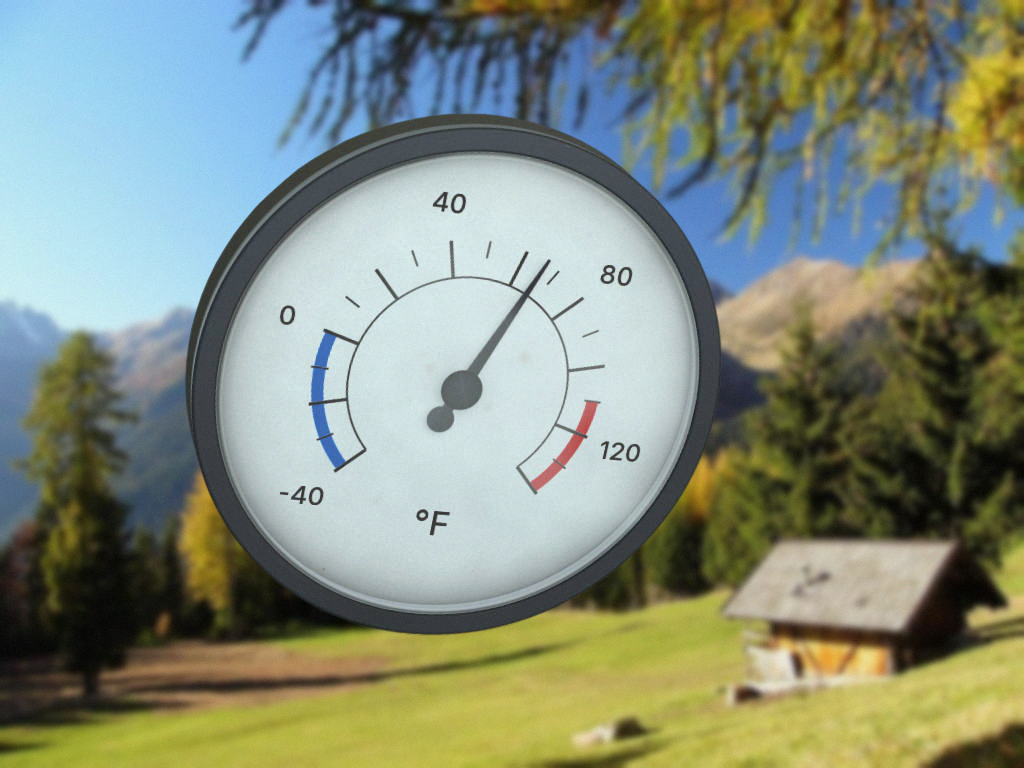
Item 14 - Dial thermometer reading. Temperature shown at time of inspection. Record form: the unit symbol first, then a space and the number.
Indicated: °F 65
